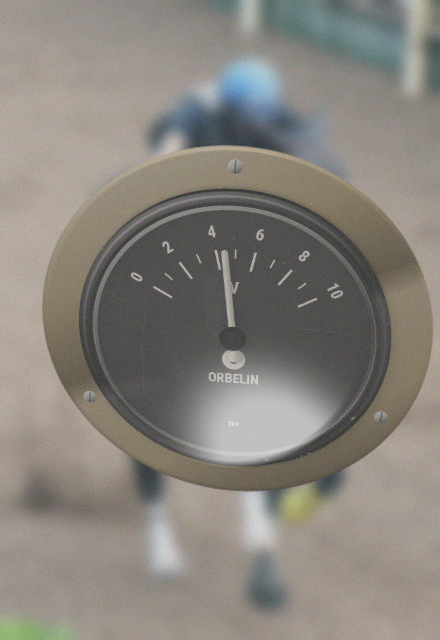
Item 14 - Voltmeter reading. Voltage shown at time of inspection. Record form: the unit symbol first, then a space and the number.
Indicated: V 4.5
